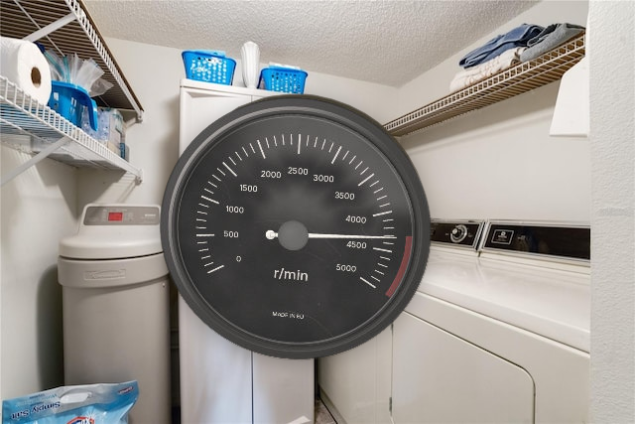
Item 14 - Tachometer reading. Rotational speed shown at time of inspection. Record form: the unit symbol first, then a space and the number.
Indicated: rpm 4300
